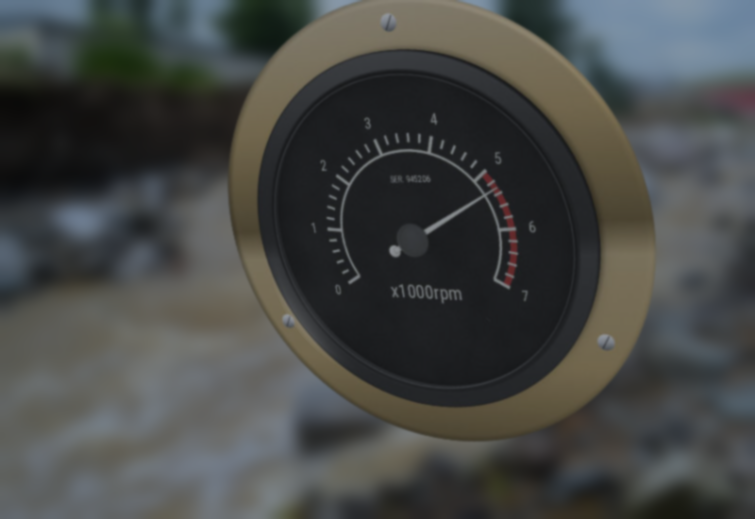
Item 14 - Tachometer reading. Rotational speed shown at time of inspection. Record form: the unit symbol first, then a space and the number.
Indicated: rpm 5300
